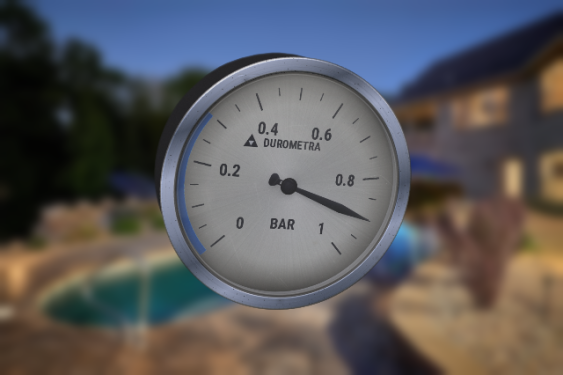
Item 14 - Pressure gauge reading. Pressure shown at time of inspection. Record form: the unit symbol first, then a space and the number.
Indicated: bar 0.9
